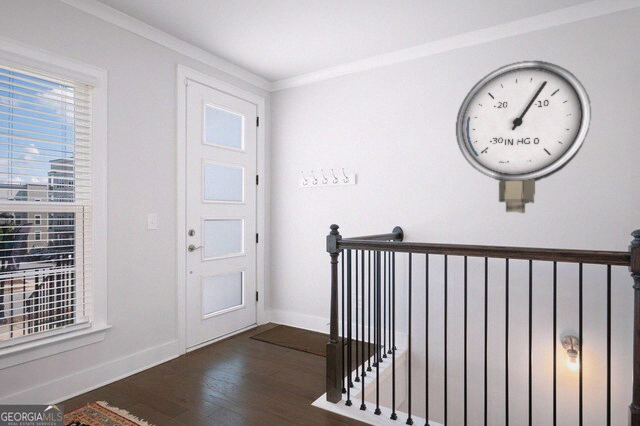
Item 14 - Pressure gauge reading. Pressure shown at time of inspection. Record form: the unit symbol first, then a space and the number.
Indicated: inHg -12
